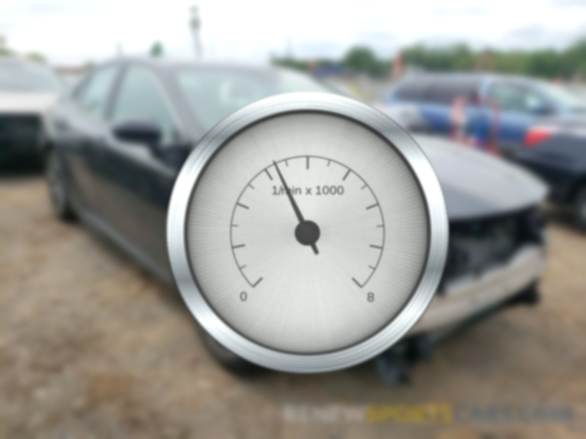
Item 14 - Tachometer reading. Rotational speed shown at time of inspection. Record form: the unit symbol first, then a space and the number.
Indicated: rpm 3250
